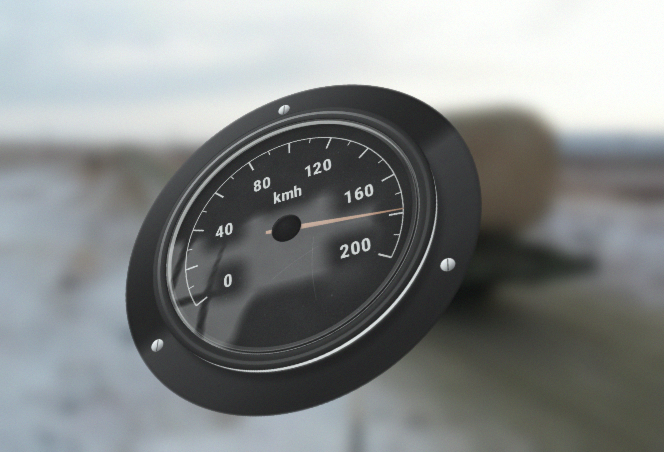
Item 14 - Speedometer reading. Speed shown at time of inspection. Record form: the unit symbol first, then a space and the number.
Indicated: km/h 180
